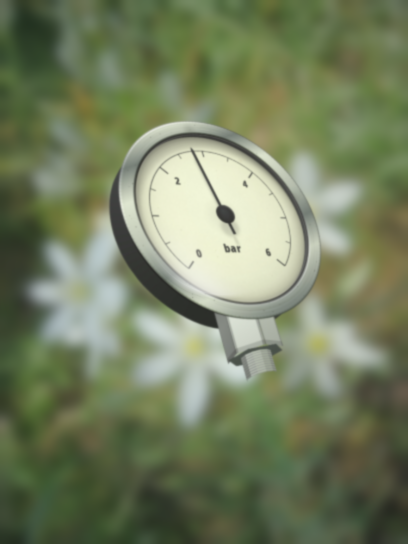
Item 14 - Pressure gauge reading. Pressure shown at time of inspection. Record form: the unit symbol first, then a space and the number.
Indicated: bar 2.75
